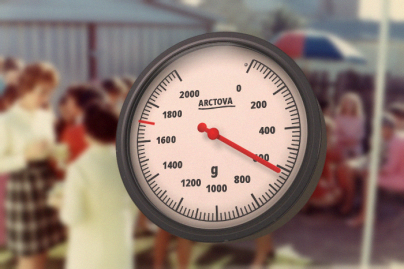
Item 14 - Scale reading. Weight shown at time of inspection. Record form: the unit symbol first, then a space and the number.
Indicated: g 620
